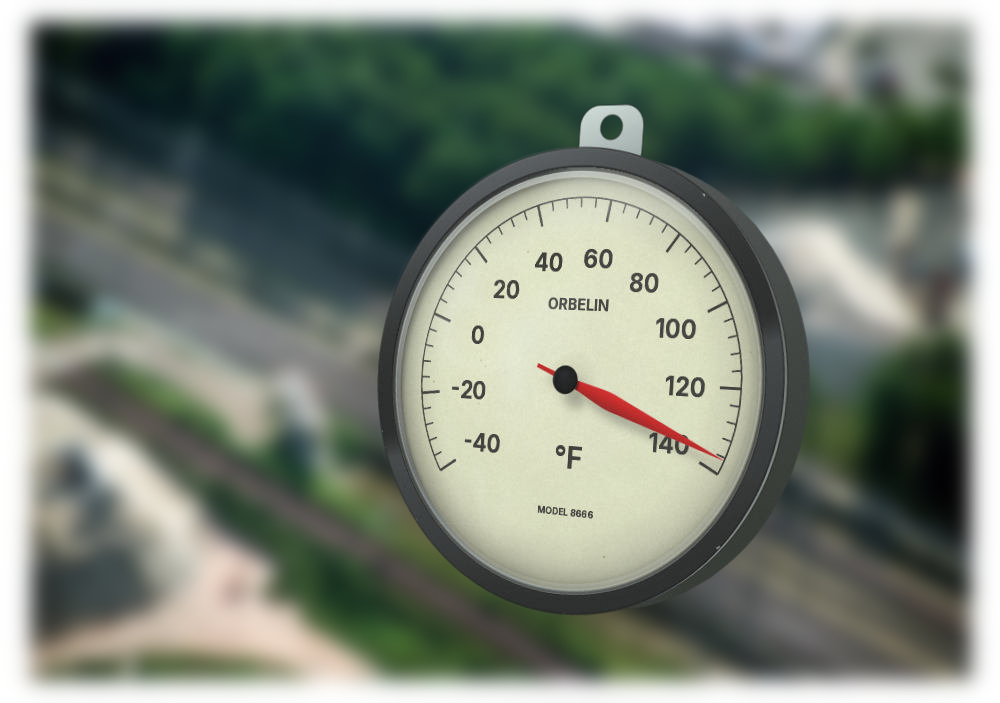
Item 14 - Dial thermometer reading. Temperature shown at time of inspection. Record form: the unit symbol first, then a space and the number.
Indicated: °F 136
